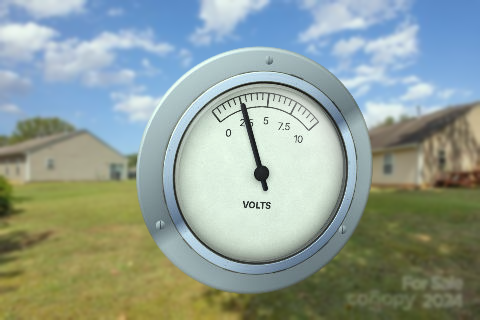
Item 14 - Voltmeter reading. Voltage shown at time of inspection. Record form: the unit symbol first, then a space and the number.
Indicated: V 2.5
